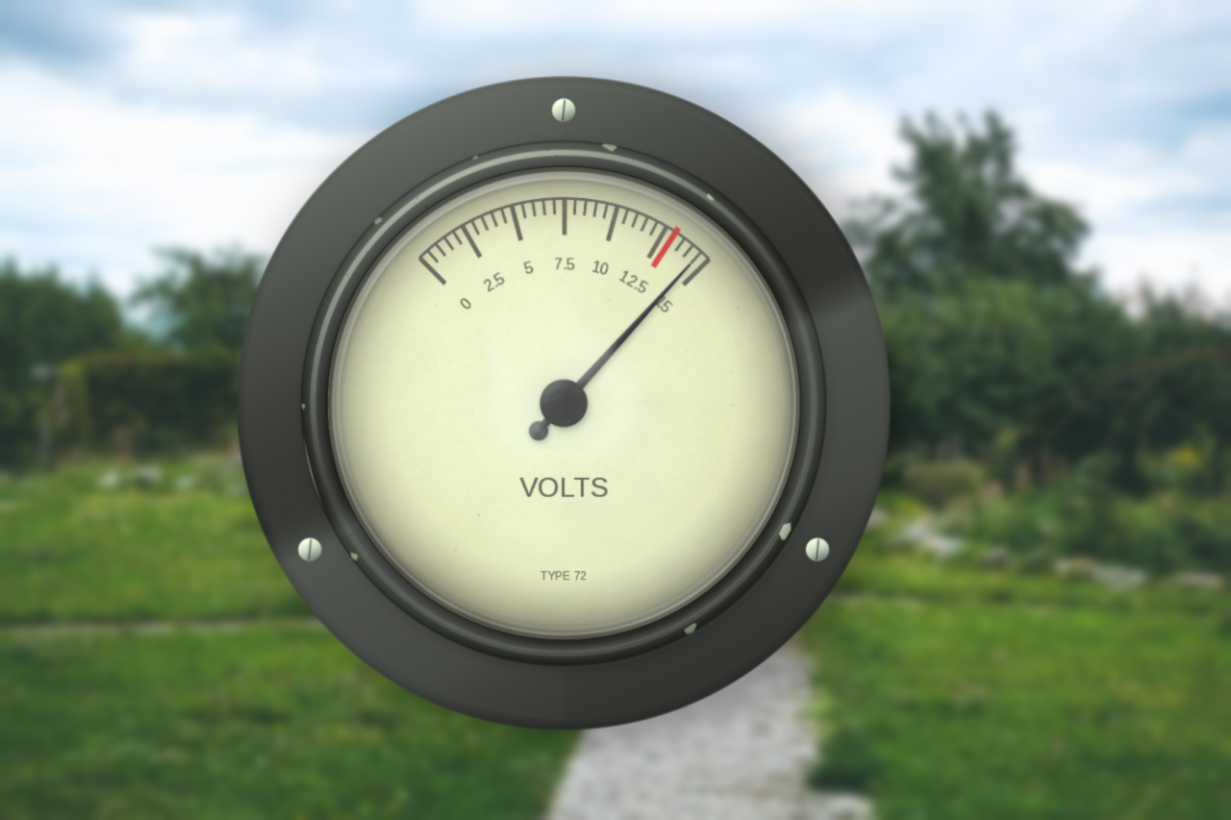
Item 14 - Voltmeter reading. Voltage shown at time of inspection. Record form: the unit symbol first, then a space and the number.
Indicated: V 14.5
